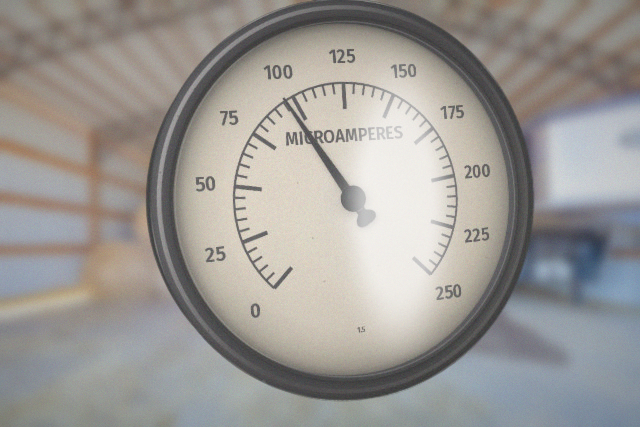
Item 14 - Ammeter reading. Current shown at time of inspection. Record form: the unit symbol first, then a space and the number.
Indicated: µA 95
